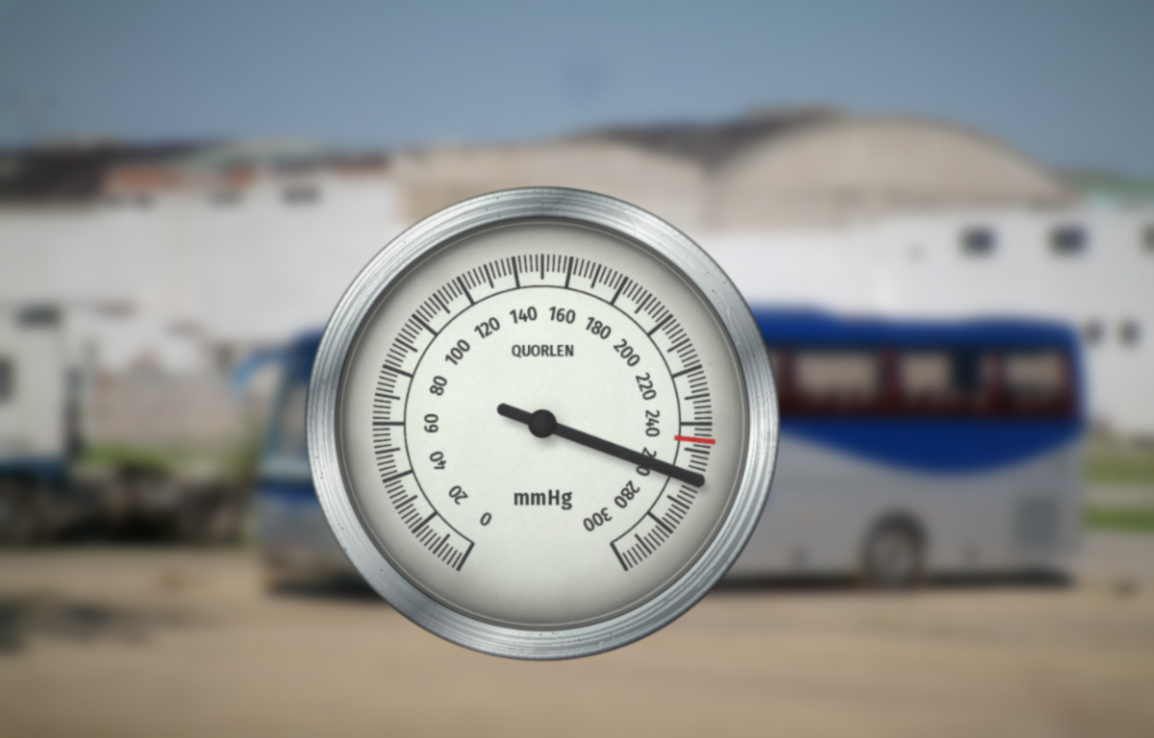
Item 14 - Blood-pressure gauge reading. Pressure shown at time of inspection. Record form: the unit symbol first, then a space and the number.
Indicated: mmHg 260
